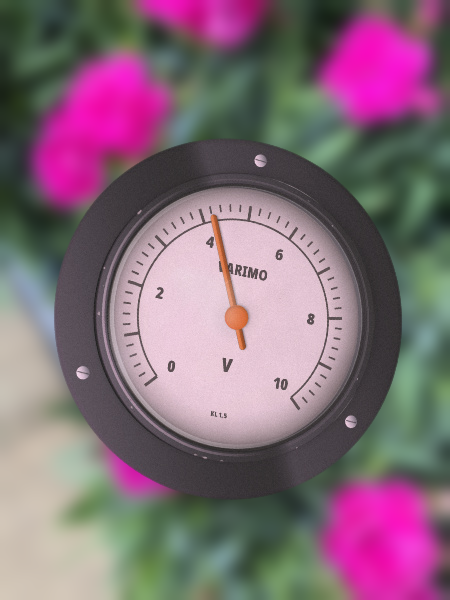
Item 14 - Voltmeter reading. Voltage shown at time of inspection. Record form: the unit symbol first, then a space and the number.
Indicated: V 4.2
